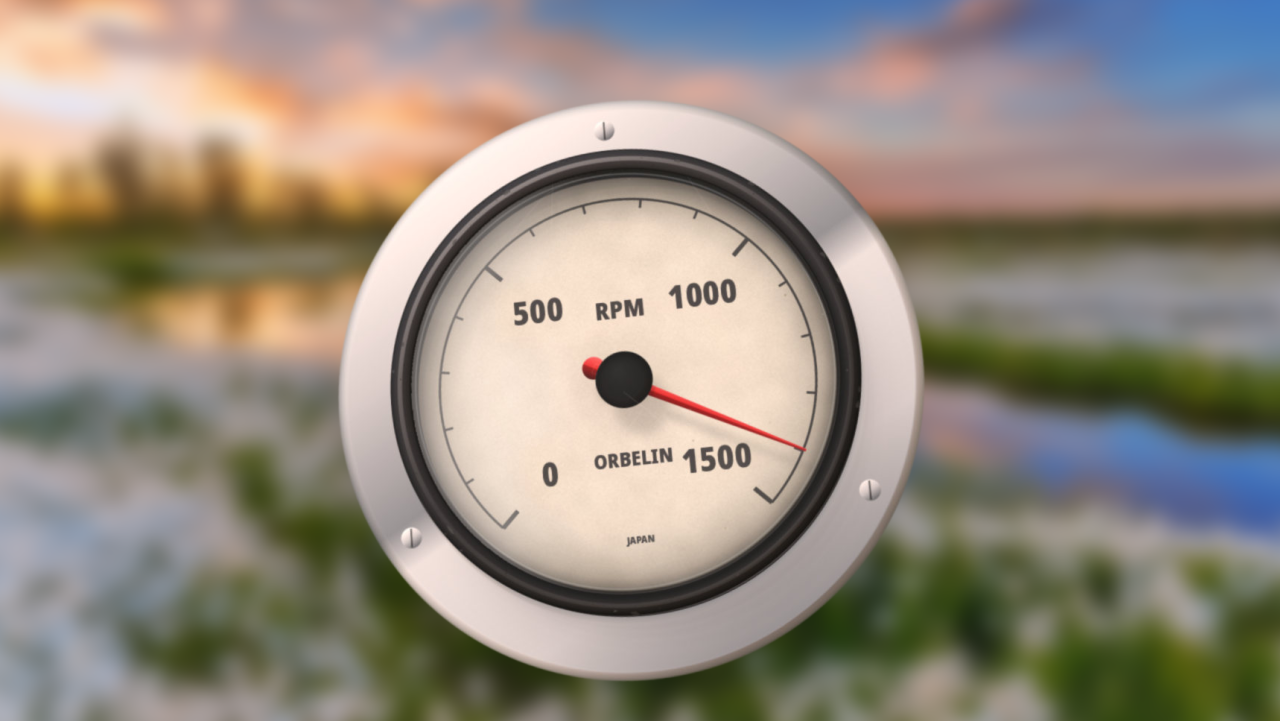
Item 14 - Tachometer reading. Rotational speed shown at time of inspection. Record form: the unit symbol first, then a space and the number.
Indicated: rpm 1400
